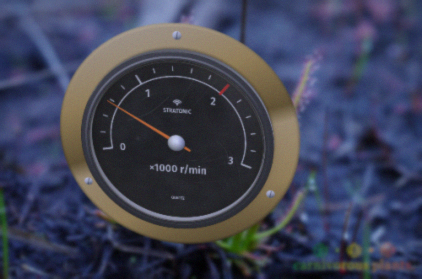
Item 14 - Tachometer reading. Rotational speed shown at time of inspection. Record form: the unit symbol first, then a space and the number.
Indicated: rpm 600
